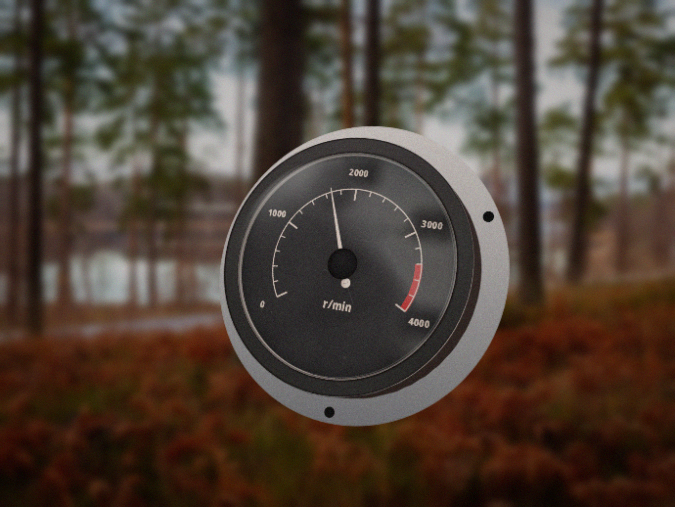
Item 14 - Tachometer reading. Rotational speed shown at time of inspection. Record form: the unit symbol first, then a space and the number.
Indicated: rpm 1700
